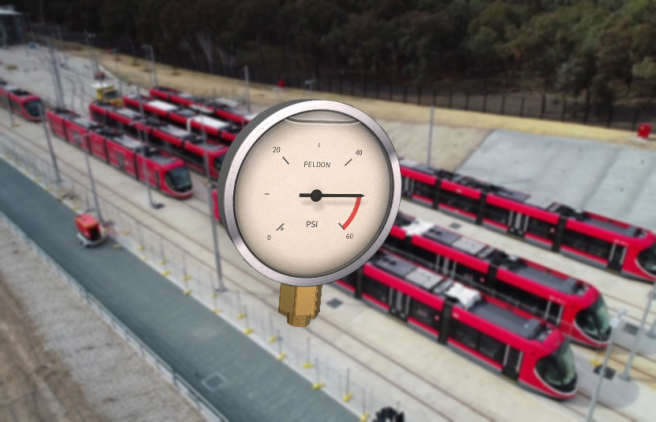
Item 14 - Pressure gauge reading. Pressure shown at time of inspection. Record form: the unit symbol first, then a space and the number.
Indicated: psi 50
